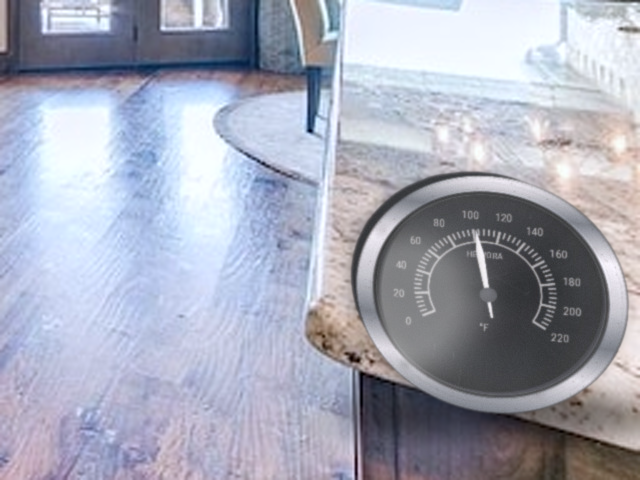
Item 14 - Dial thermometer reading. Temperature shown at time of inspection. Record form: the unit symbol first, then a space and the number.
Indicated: °F 100
